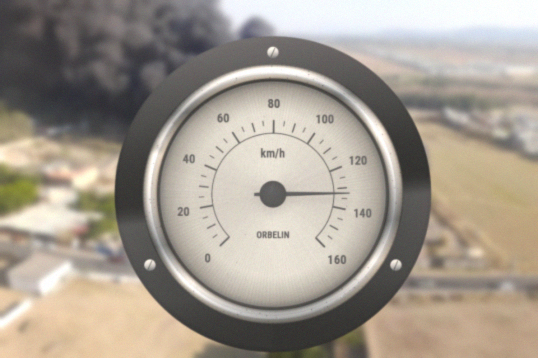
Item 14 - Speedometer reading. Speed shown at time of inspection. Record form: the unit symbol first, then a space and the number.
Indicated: km/h 132.5
